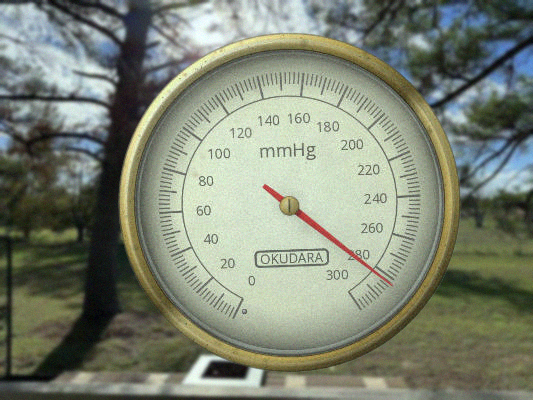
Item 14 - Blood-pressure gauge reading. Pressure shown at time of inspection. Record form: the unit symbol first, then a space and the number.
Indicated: mmHg 282
